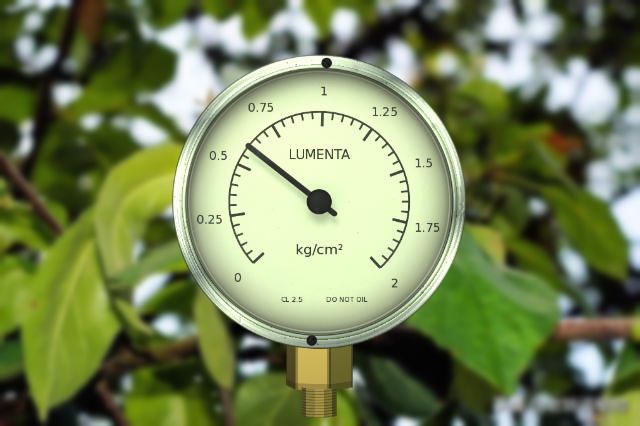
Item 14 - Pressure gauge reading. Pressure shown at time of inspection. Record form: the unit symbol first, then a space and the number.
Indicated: kg/cm² 0.6
